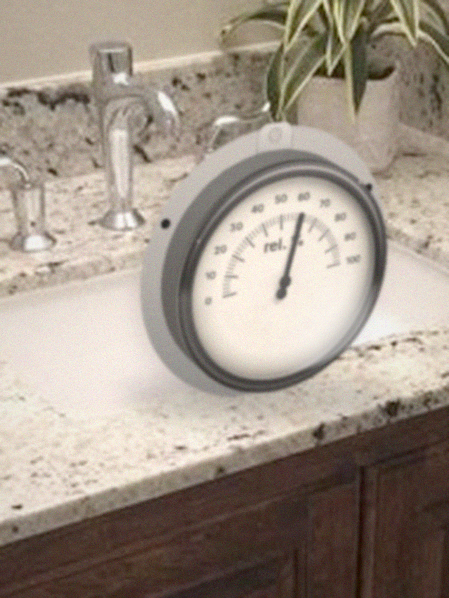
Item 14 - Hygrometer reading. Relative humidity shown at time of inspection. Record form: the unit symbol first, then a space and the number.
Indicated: % 60
